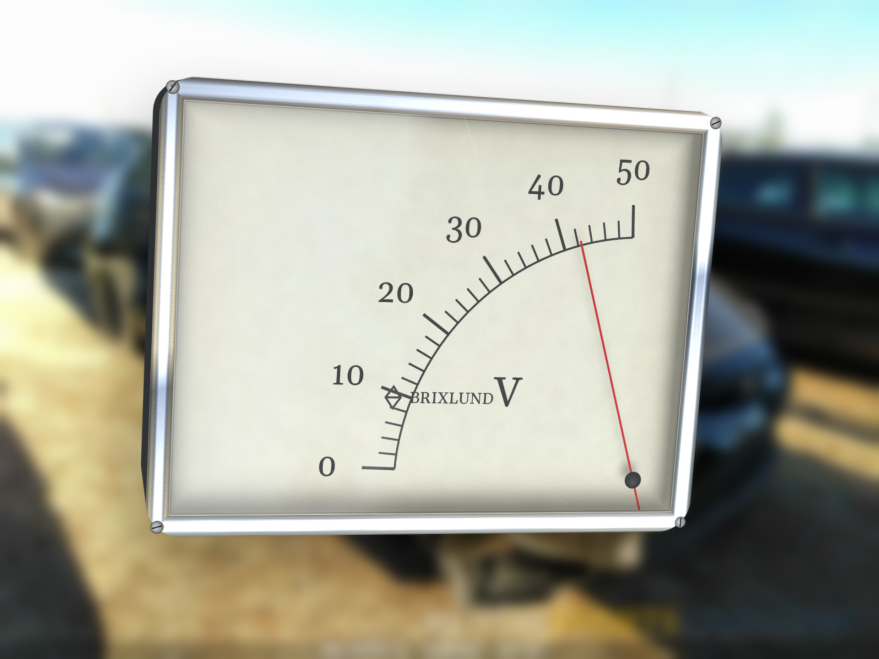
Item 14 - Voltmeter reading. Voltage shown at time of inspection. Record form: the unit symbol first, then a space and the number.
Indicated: V 42
